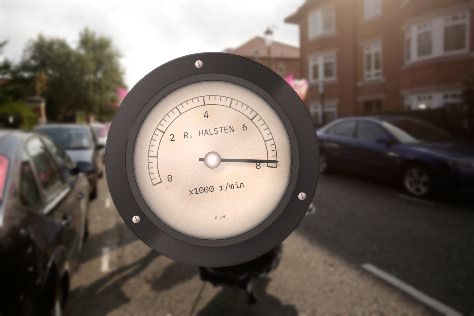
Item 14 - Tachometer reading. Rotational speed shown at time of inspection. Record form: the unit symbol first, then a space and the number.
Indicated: rpm 7800
